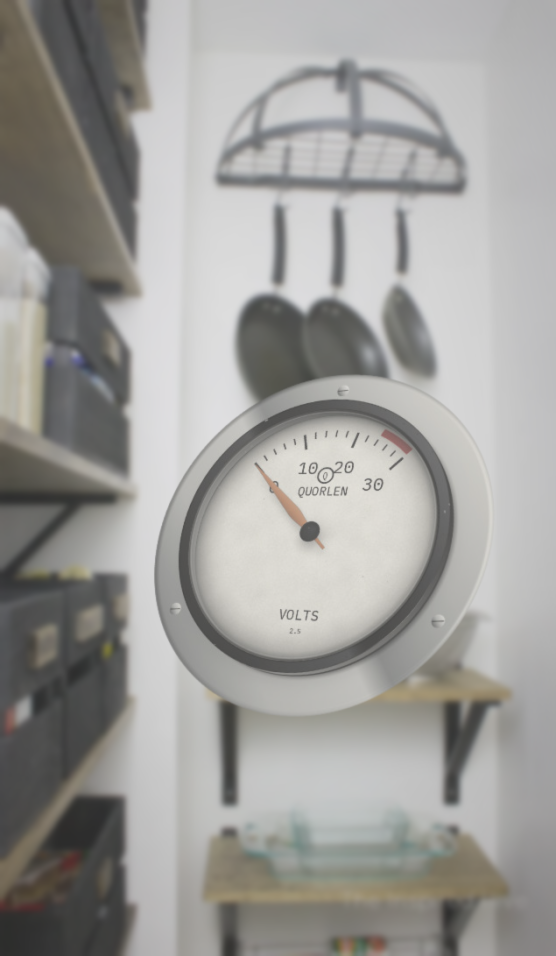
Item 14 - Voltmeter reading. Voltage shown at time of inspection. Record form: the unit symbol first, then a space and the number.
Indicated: V 0
